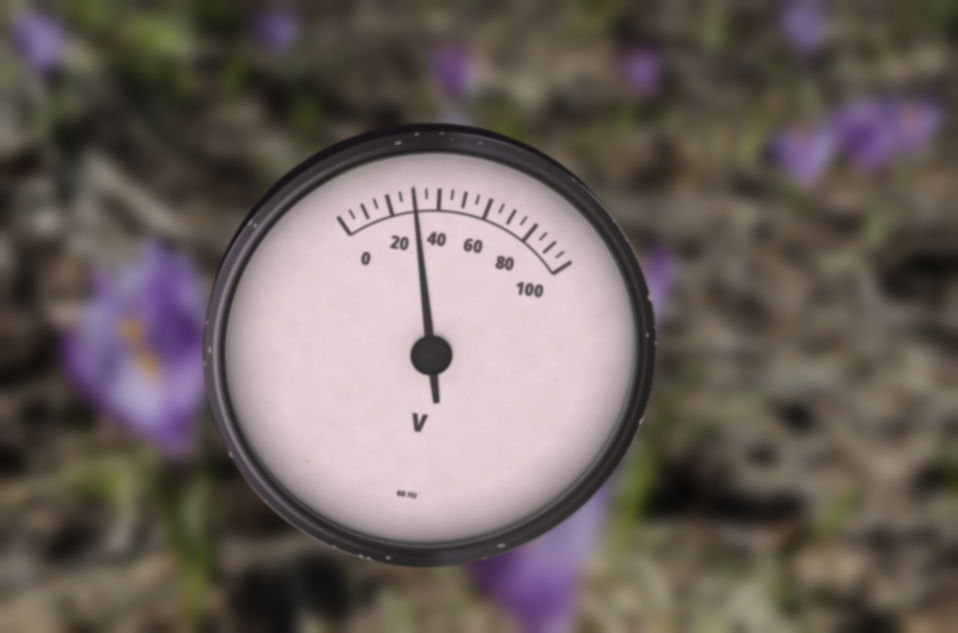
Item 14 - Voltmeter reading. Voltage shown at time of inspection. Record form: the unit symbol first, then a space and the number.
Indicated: V 30
